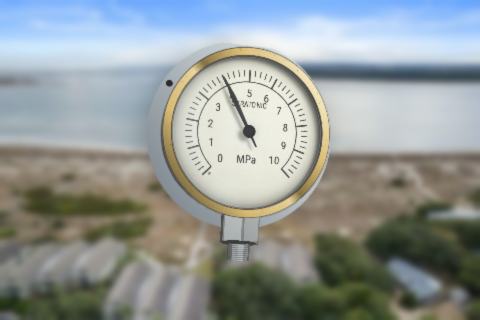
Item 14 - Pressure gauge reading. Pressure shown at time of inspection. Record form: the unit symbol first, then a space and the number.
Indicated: MPa 4
